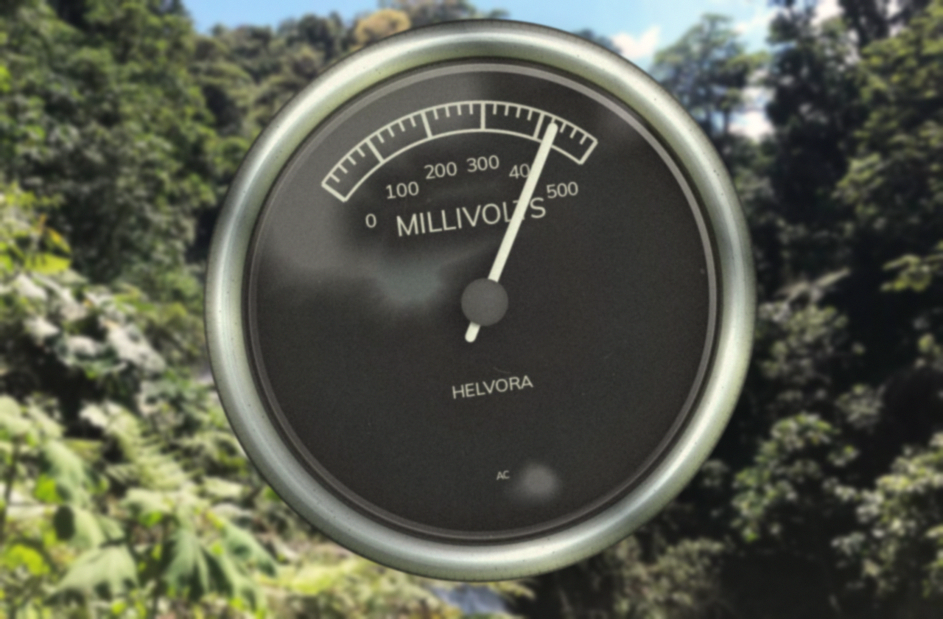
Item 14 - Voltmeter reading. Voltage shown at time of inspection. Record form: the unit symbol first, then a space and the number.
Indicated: mV 420
